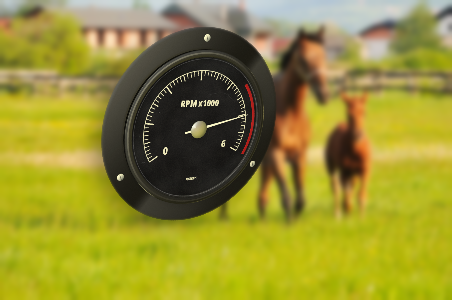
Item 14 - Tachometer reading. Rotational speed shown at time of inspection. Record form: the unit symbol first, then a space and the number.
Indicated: rpm 5000
